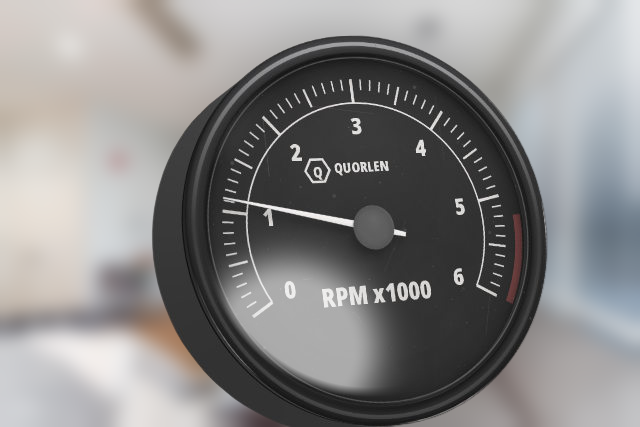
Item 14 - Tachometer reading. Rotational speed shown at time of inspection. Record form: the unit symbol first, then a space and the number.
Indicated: rpm 1100
